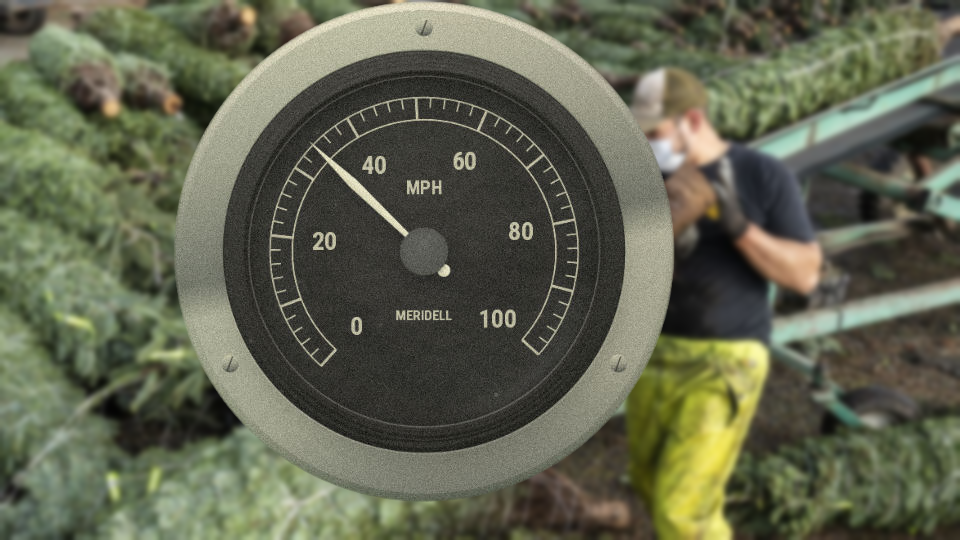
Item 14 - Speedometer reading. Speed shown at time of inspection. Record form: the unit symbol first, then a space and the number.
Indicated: mph 34
